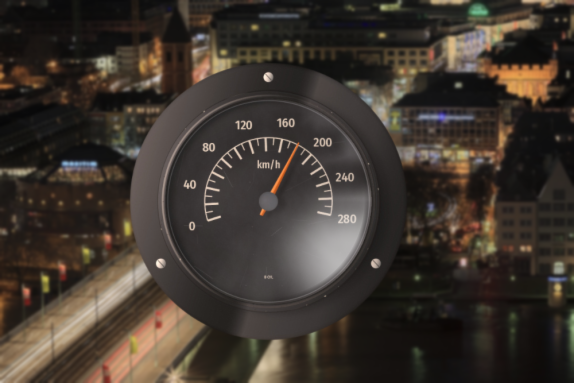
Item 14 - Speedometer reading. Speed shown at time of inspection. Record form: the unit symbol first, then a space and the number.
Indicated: km/h 180
